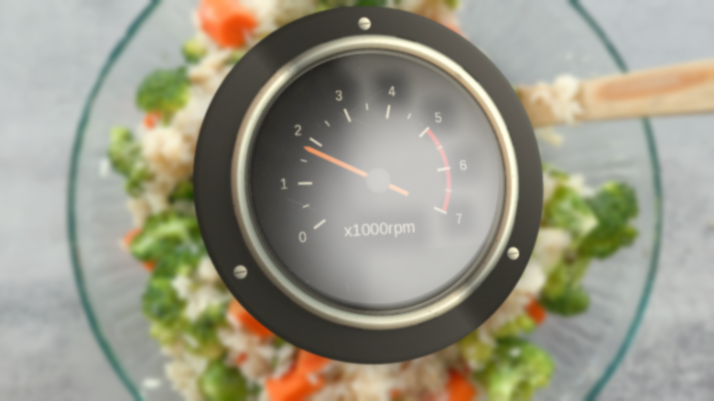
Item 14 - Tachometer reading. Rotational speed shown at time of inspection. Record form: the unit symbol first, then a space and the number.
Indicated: rpm 1750
